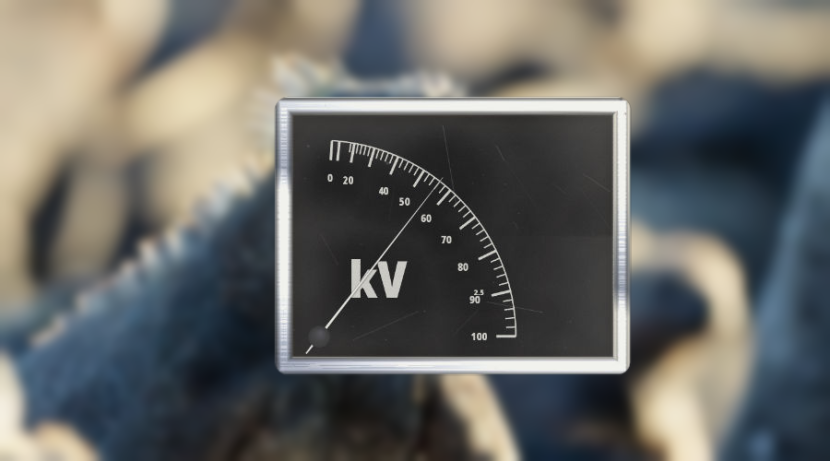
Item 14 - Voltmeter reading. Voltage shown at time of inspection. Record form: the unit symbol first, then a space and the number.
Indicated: kV 56
